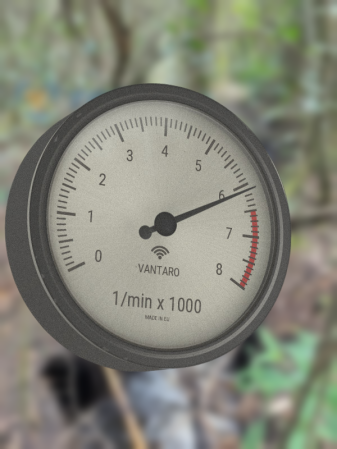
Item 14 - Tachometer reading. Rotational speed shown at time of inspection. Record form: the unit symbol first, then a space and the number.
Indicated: rpm 6100
